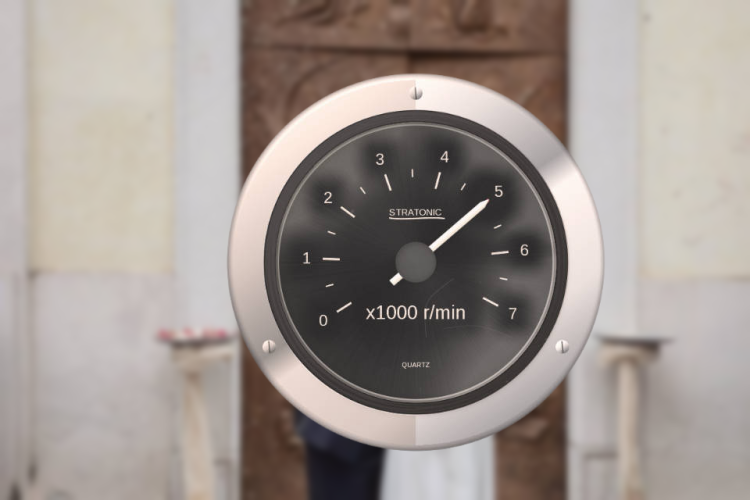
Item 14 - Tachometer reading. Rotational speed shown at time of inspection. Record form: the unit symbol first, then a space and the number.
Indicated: rpm 5000
